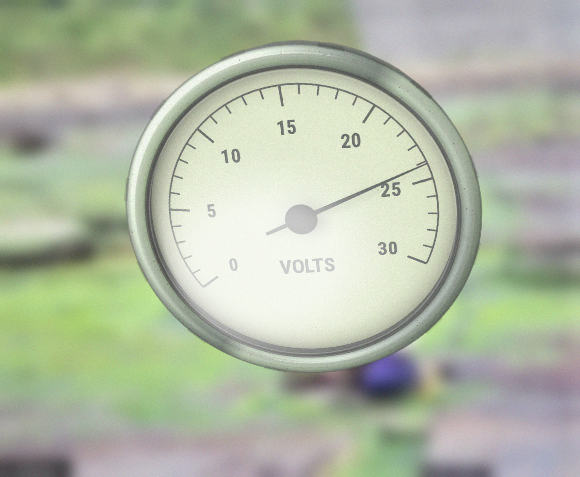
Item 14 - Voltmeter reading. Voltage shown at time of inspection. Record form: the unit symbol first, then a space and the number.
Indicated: V 24
